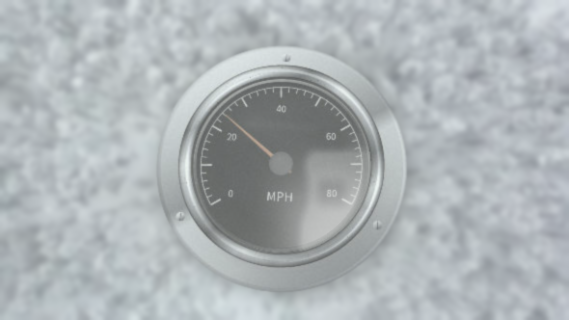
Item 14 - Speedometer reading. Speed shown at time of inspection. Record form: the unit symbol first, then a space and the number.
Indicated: mph 24
